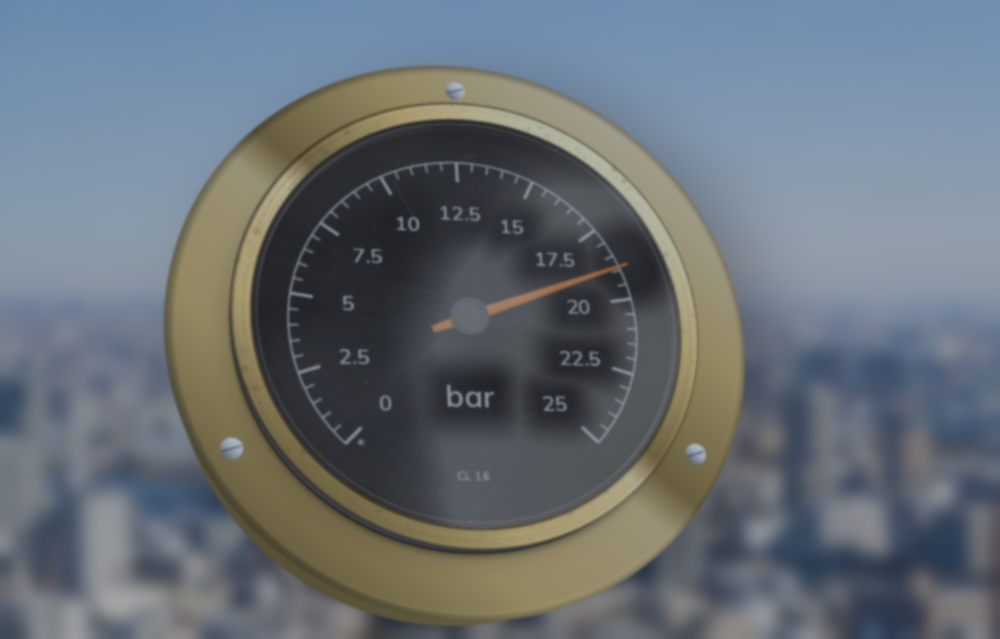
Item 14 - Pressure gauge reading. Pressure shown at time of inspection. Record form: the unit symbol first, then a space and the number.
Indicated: bar 19
